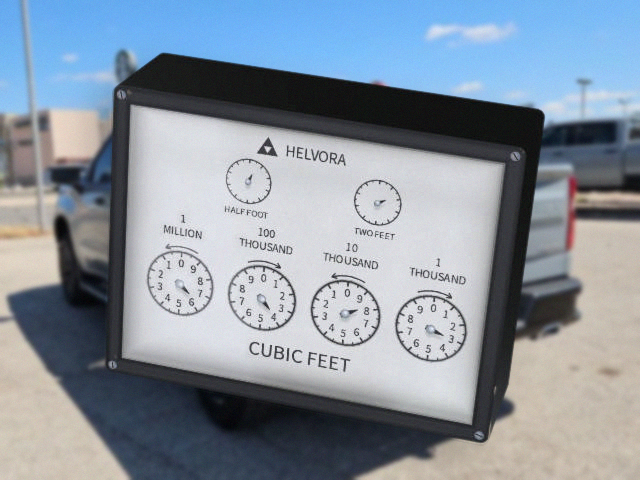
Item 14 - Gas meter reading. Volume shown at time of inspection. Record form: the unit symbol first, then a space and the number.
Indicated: ft³ 638300
